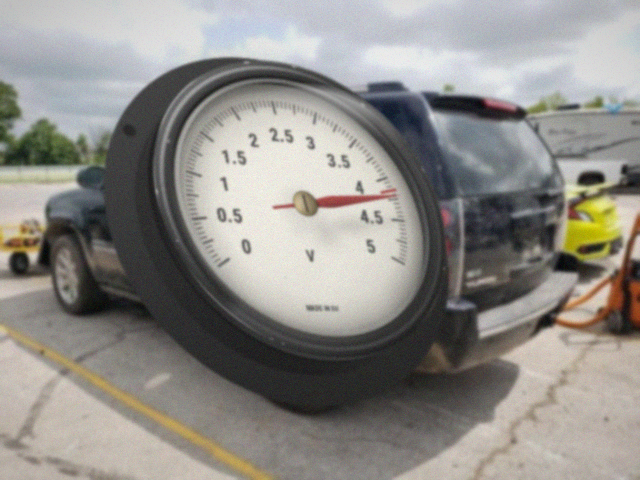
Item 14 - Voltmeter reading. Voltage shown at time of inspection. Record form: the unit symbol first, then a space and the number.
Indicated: V 4.25
